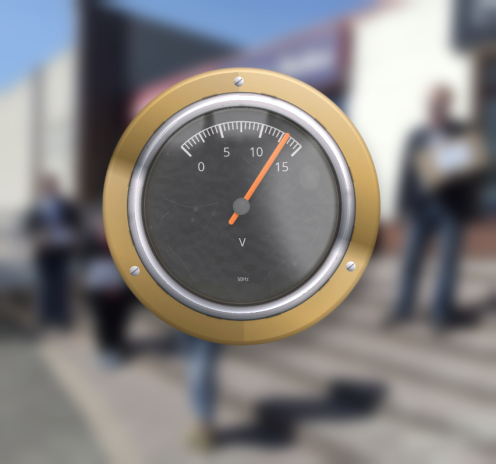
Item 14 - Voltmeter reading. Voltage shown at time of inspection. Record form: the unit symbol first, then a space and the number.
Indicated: V 13
